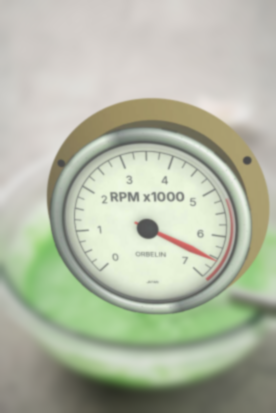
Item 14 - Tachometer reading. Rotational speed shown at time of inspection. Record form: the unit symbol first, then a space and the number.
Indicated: rpm 6500
